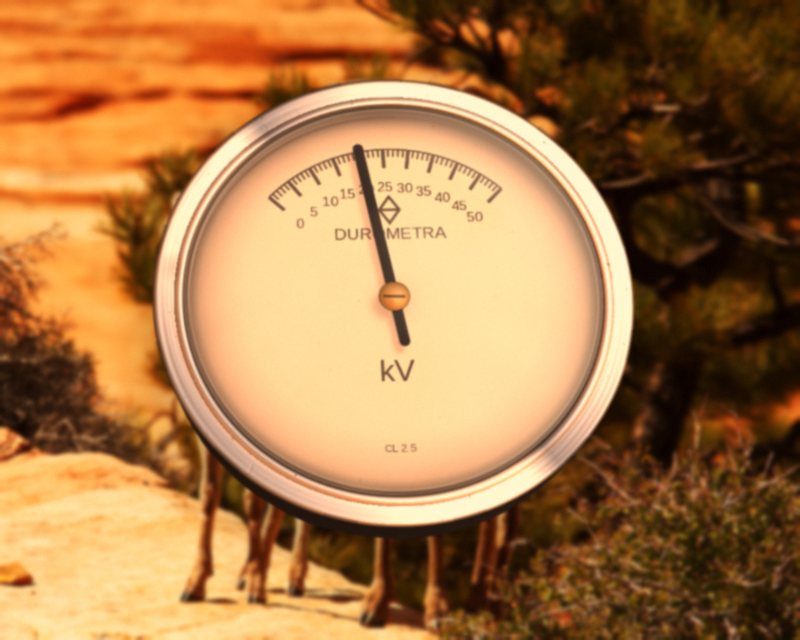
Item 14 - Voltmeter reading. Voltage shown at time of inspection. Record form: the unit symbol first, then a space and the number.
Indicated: kV 20
